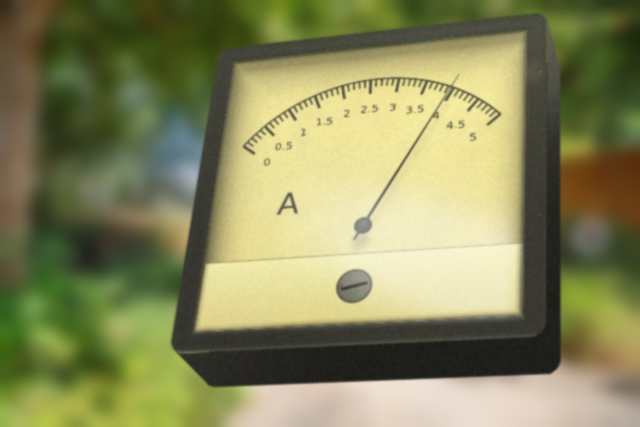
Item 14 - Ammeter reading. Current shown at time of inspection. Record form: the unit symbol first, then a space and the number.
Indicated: A 4
